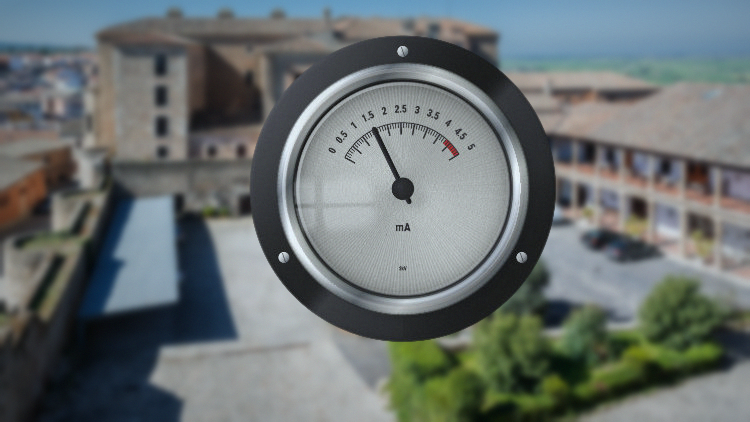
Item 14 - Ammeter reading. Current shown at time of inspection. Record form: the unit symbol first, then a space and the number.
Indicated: mA 1.5
